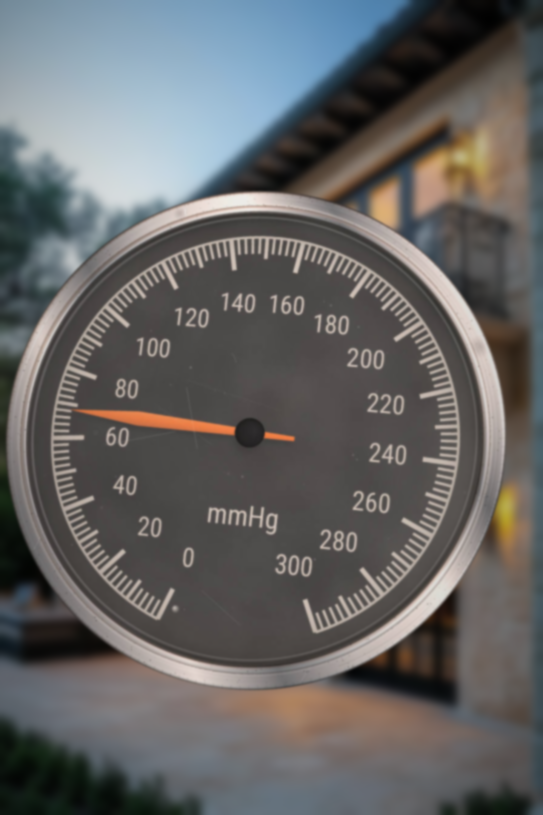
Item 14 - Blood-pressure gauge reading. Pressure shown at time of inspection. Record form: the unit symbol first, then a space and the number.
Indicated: mmHg 68
